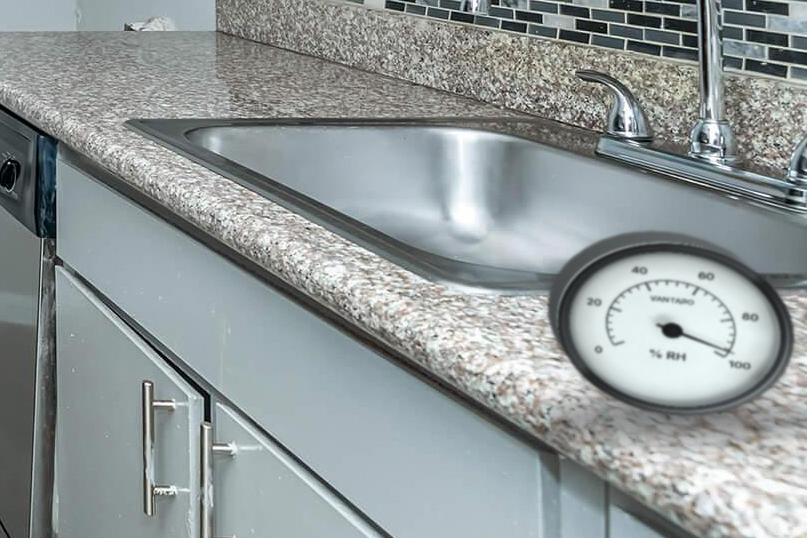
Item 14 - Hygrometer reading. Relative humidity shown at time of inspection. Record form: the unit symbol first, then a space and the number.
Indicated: % 96
